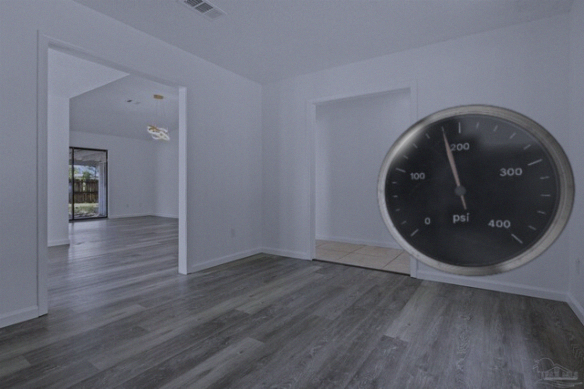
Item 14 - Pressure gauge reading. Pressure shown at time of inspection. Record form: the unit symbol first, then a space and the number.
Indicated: psi 180
